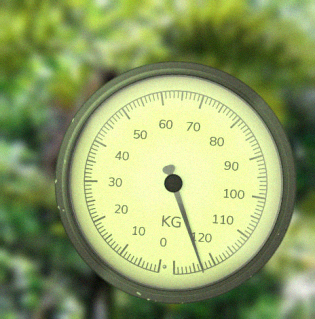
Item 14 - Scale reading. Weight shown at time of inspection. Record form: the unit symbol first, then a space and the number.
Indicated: kg 123
